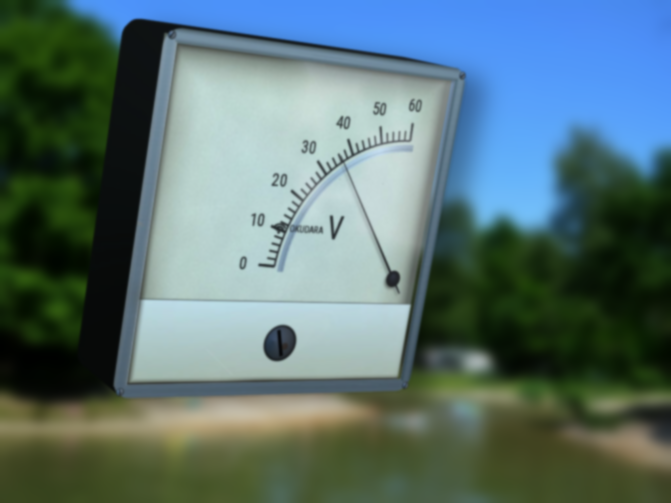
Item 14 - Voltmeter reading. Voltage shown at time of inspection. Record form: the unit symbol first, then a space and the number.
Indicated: V 36
